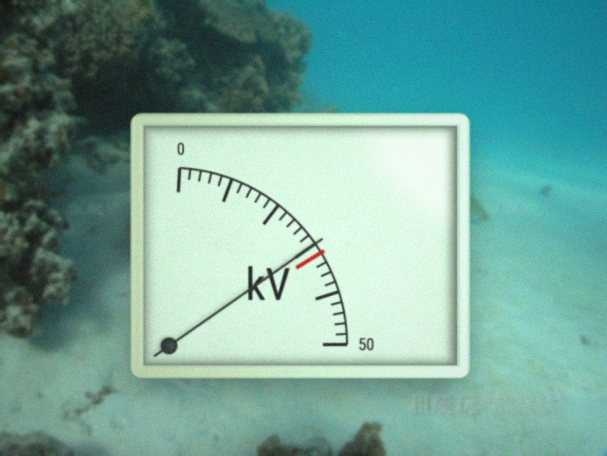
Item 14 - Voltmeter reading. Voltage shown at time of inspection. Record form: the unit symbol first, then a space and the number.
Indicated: kV 30
